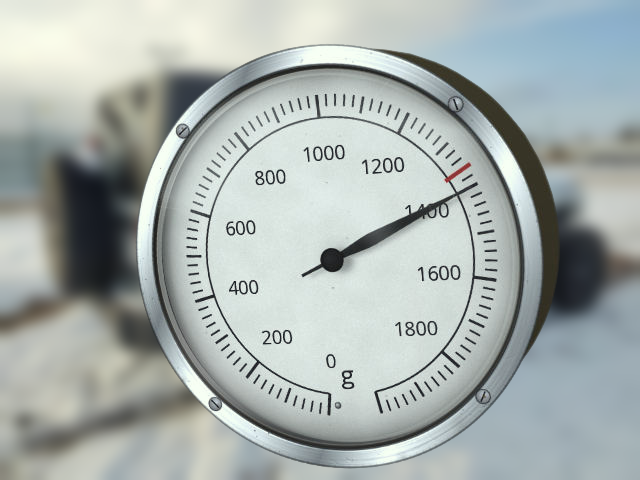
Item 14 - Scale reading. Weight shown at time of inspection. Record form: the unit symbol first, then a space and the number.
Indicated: g 1400
